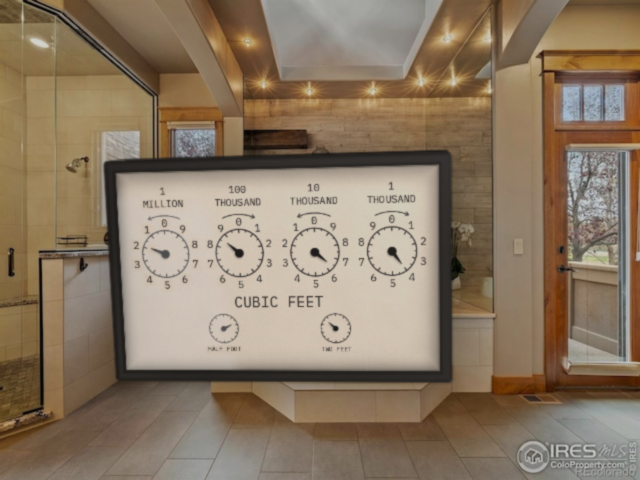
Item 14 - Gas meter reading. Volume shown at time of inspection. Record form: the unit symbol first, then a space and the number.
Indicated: ft³ 186400
